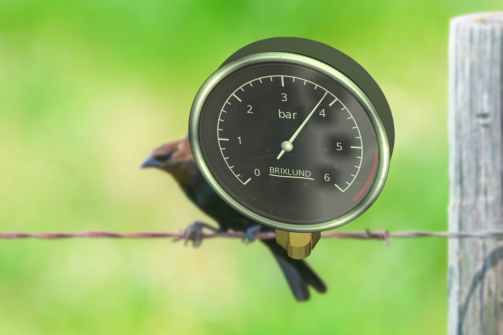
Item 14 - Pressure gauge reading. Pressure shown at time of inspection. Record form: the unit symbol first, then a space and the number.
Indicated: bar 3.8
